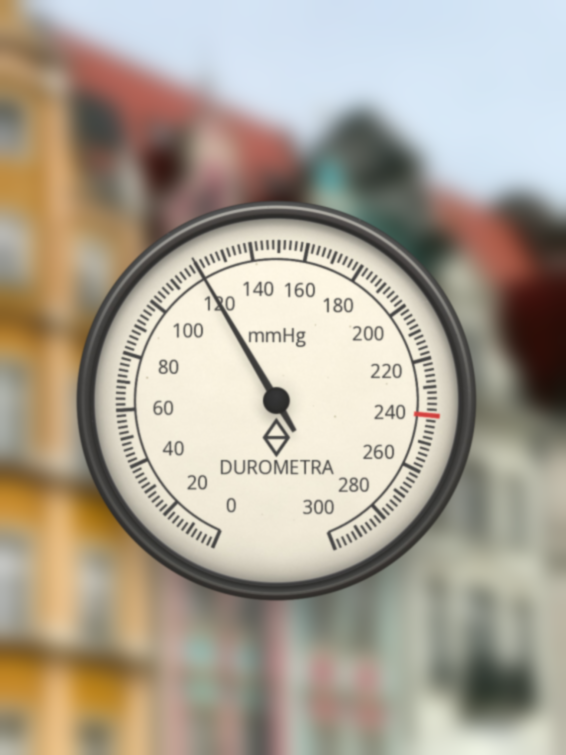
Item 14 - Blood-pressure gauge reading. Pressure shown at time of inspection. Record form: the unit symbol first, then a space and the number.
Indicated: mmHg 120
